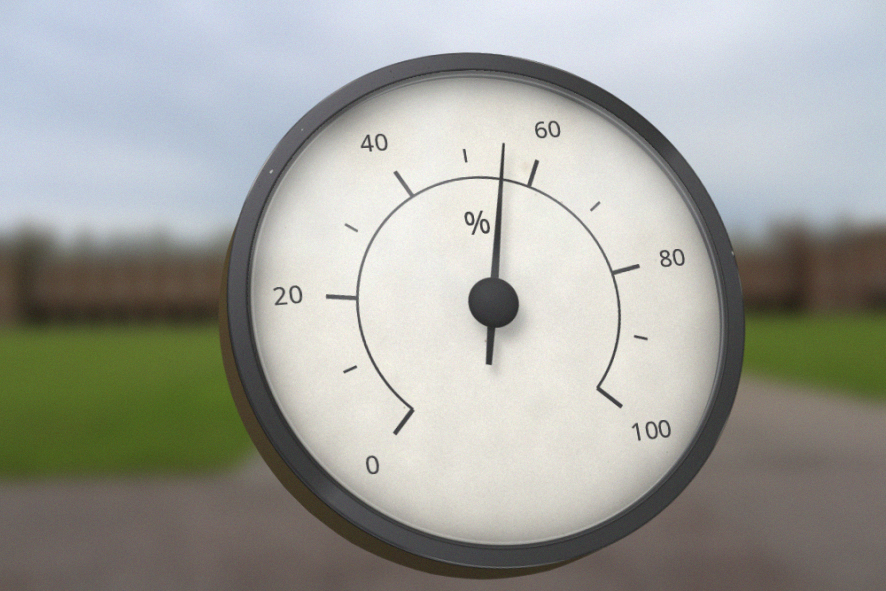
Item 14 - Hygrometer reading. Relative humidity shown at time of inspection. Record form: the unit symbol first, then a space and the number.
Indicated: % 55
